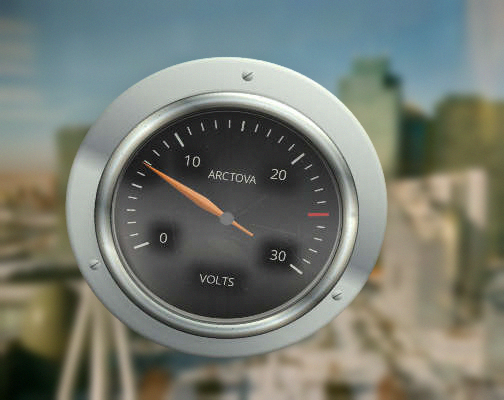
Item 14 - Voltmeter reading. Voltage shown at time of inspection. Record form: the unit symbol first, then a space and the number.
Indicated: V 7
